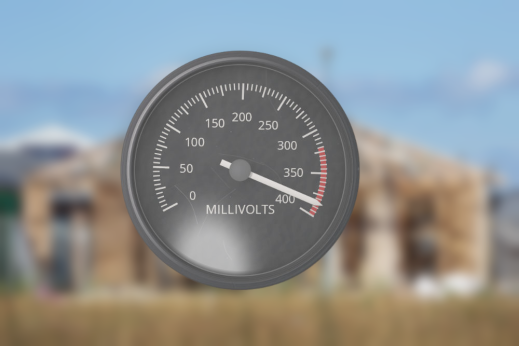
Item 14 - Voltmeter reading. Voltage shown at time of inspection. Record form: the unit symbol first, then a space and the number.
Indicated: mV 385
